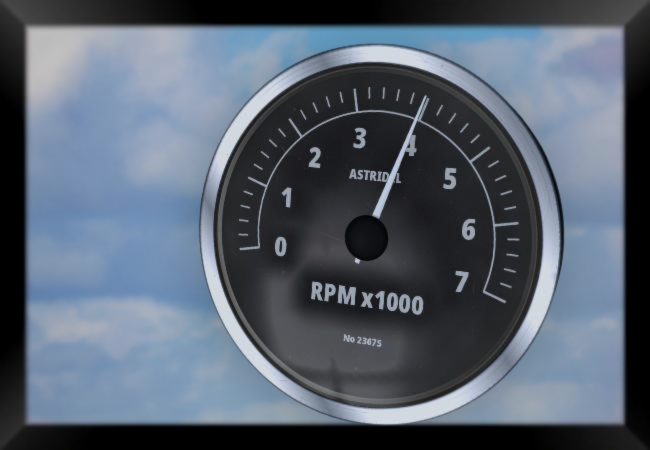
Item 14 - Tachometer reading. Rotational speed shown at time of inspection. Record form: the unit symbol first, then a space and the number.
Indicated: rpm 4000
